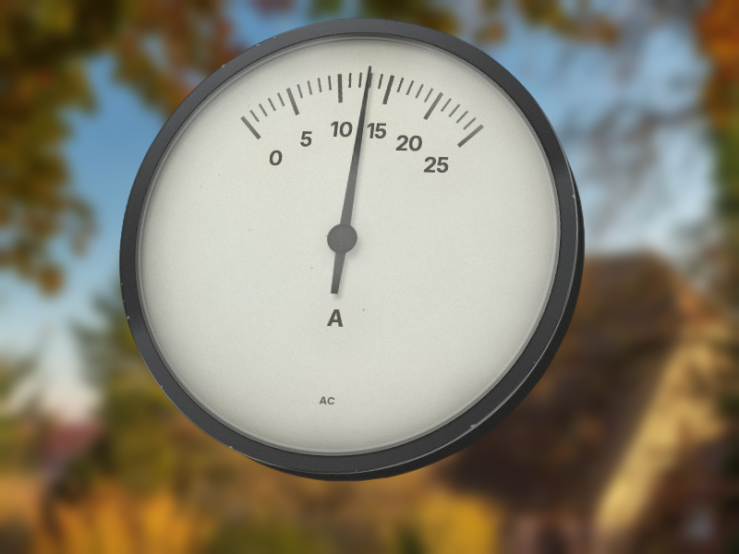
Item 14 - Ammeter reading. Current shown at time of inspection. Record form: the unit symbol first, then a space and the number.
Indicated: A 13
